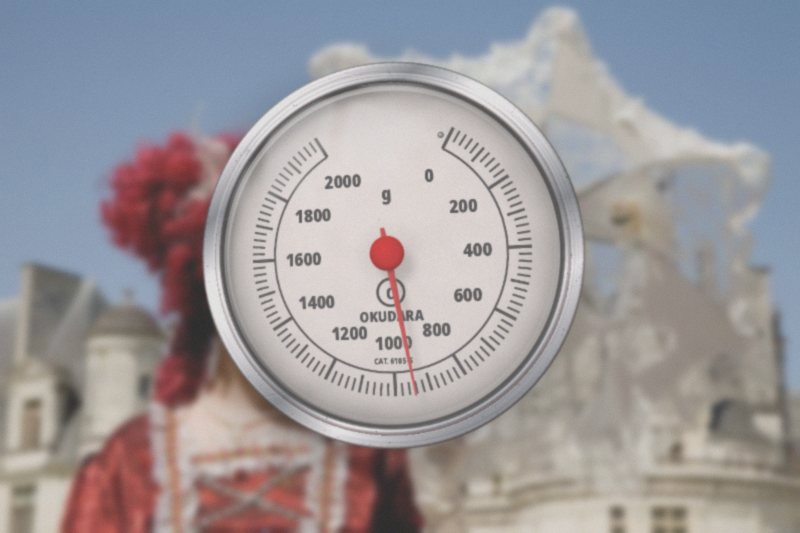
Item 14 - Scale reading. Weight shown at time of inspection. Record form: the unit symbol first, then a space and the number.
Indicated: g 940
